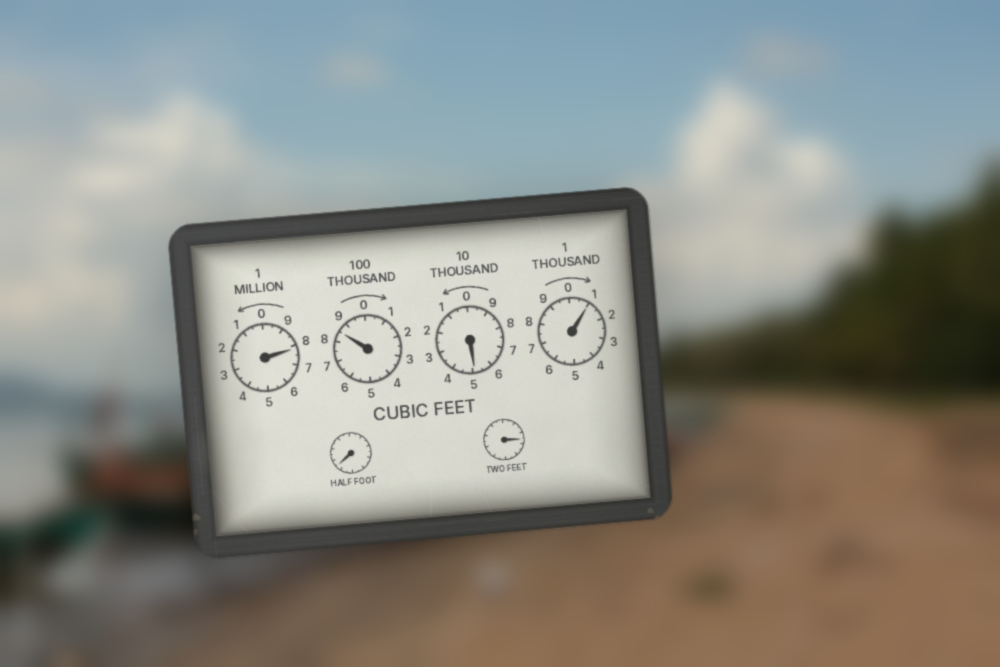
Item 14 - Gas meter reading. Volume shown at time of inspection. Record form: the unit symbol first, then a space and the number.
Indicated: ft³ 785100
